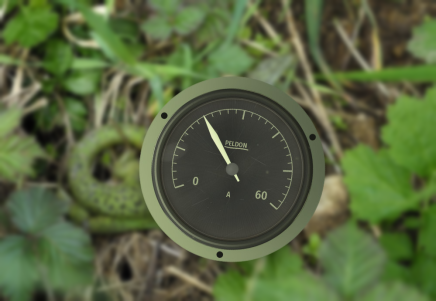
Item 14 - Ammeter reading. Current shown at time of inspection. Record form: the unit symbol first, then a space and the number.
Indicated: A 20
